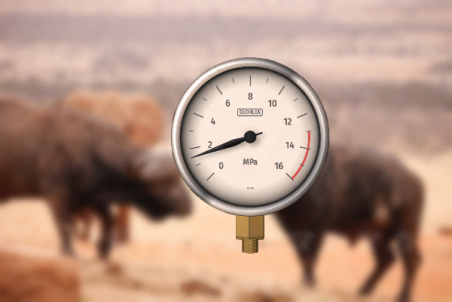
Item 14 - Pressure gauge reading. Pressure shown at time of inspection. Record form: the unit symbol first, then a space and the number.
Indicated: MPa 1.5
